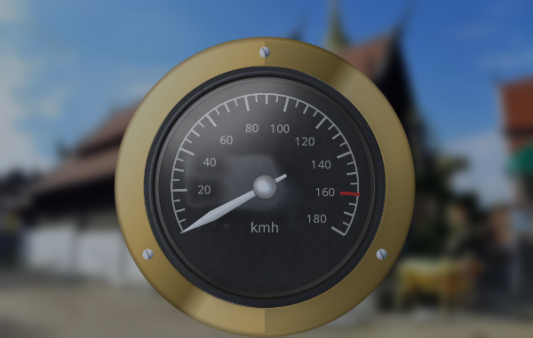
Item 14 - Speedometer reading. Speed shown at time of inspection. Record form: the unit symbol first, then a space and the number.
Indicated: km/h 0
